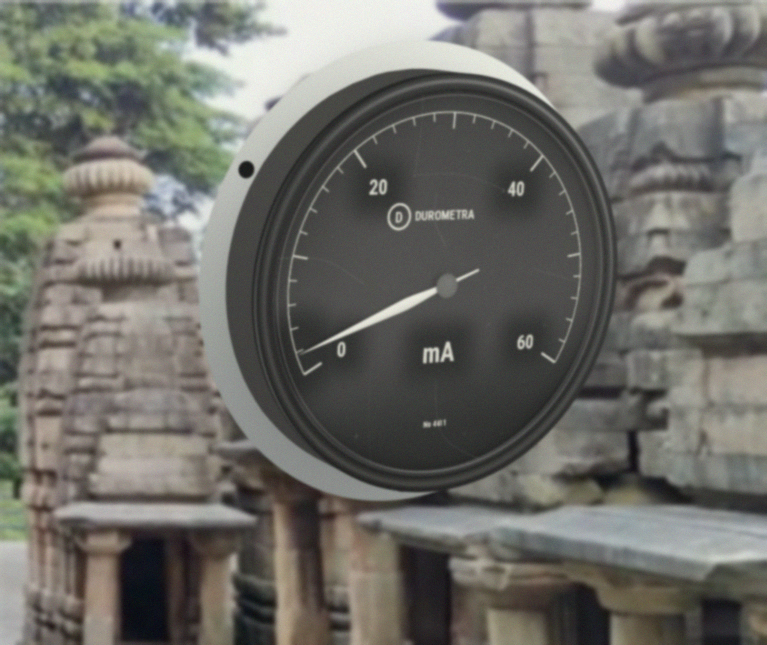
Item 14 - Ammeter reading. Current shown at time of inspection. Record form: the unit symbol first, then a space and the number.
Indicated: mA 2
